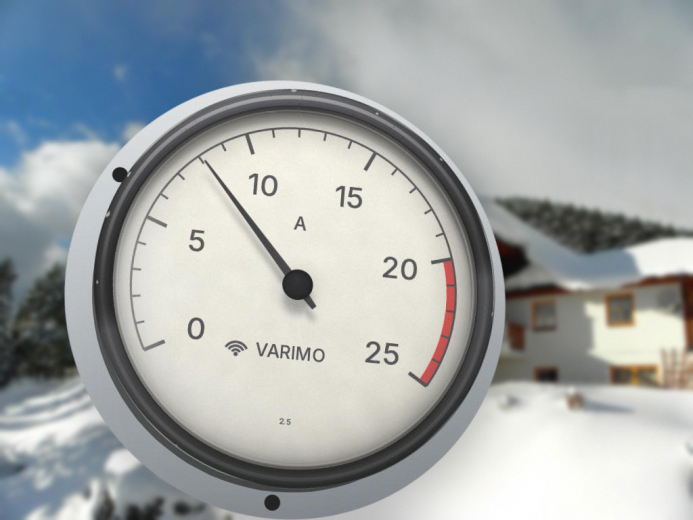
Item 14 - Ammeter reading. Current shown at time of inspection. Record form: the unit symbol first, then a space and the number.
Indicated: A 8
